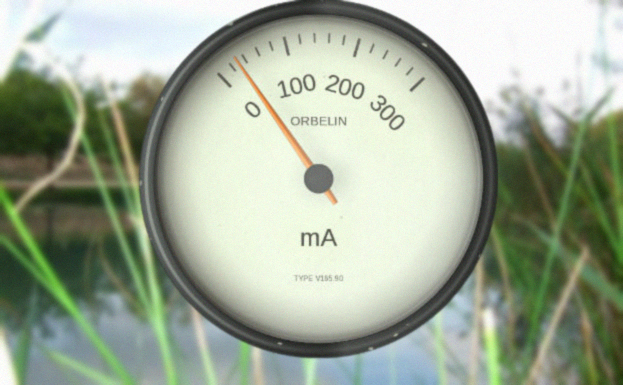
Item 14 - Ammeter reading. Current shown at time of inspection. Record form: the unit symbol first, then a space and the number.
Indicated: mA 30
